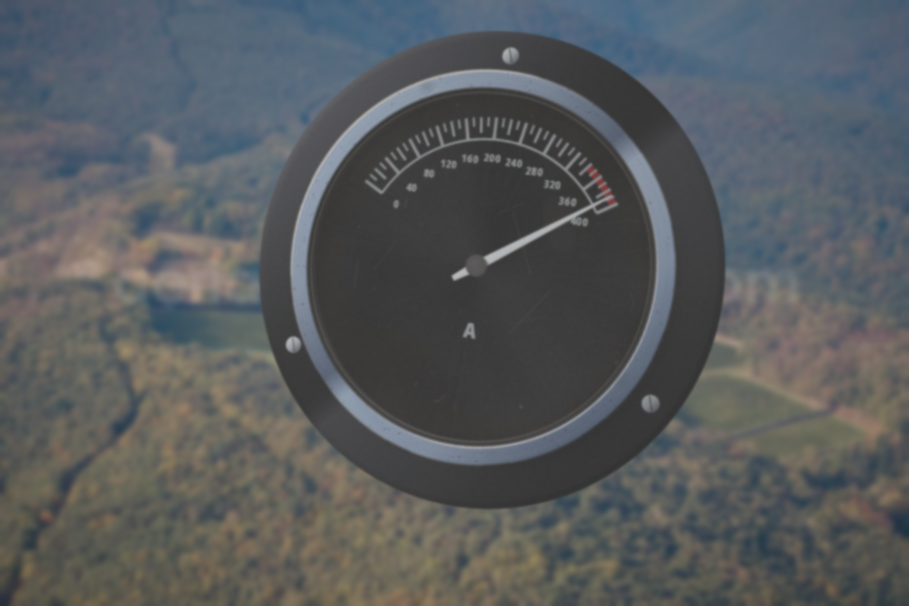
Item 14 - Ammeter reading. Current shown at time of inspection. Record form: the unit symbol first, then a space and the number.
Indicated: A 390
